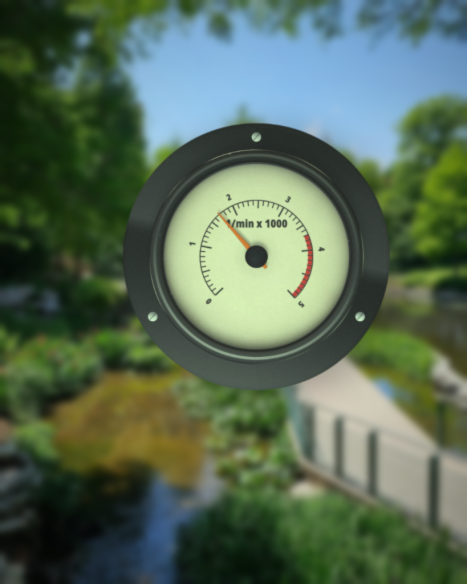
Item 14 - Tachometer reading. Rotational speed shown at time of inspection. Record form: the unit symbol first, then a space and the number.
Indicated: rpm 1700
